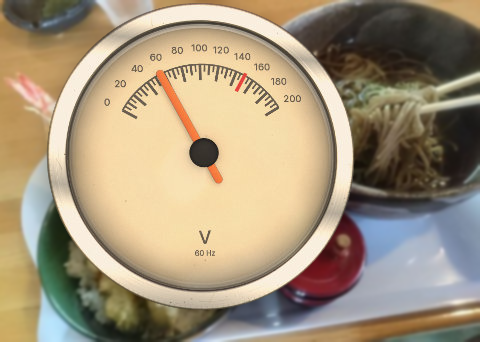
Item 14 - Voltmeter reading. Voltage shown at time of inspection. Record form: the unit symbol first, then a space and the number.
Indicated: V 55
